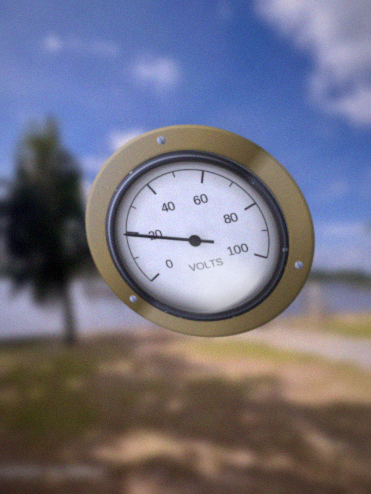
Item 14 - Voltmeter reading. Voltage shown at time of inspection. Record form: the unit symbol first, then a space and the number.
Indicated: V 20
